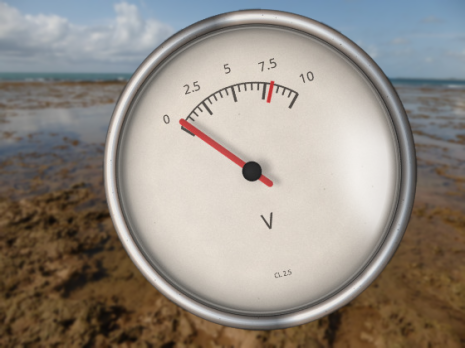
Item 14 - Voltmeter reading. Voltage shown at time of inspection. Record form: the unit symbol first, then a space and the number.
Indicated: V 0.5
